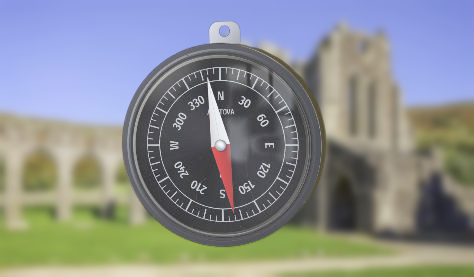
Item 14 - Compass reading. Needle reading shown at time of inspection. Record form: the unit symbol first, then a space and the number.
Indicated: ° 170
